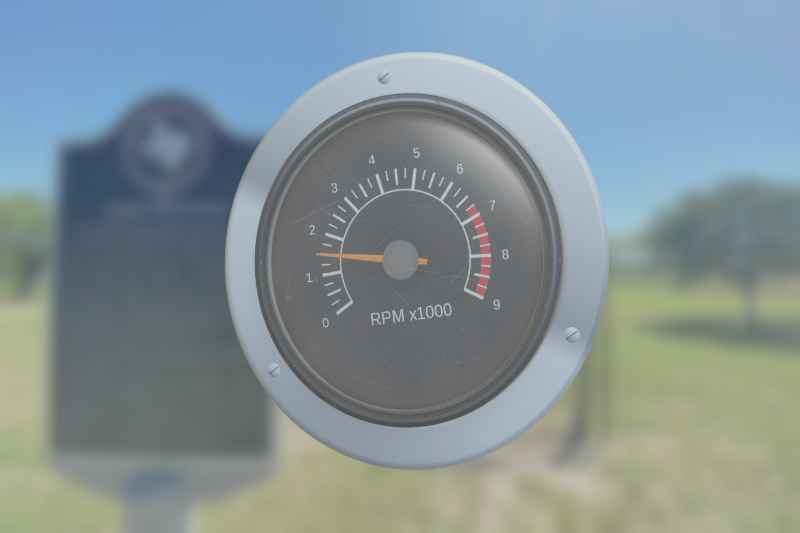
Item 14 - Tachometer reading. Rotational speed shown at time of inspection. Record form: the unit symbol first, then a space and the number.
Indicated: rpm 1500
